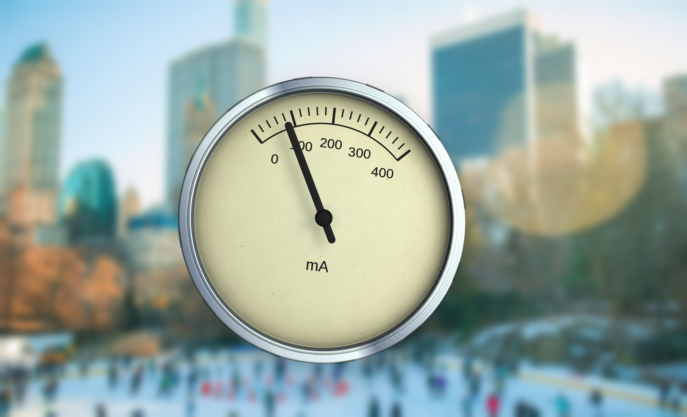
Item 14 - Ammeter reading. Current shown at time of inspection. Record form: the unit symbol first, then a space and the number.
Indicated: mA 80
